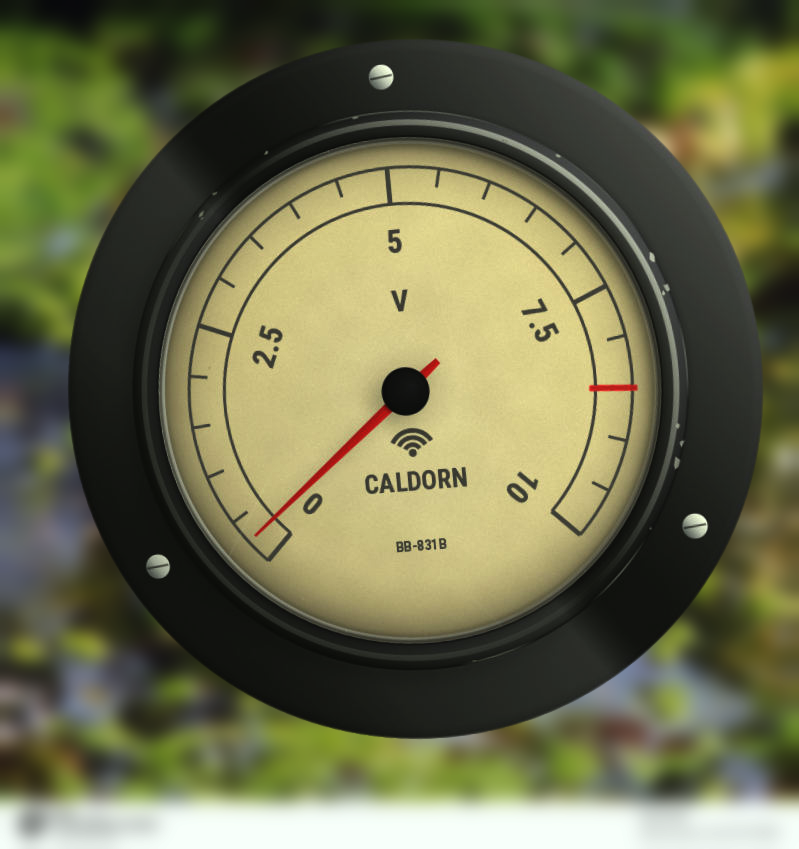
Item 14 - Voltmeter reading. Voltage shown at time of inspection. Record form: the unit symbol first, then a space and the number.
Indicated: V 0.25
